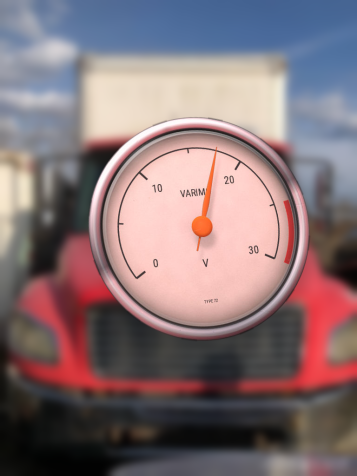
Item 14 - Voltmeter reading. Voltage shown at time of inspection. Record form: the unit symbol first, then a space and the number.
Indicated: V 17.5
